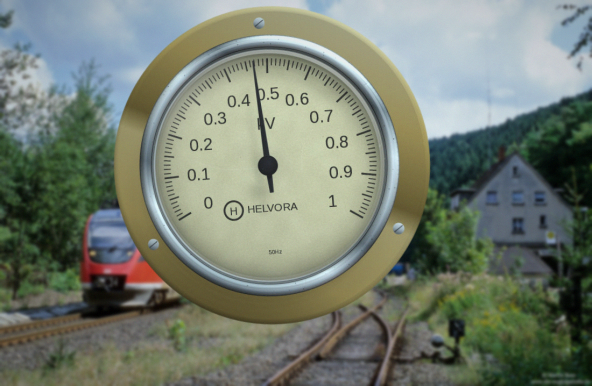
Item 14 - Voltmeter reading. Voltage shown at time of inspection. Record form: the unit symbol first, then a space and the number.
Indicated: kV 0.47
